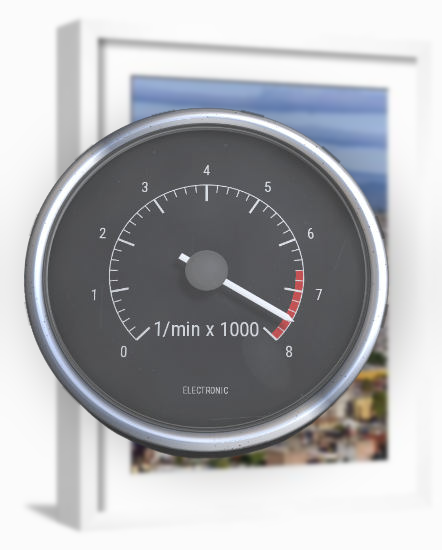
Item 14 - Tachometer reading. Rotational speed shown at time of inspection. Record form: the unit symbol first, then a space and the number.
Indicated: rpm 7600
